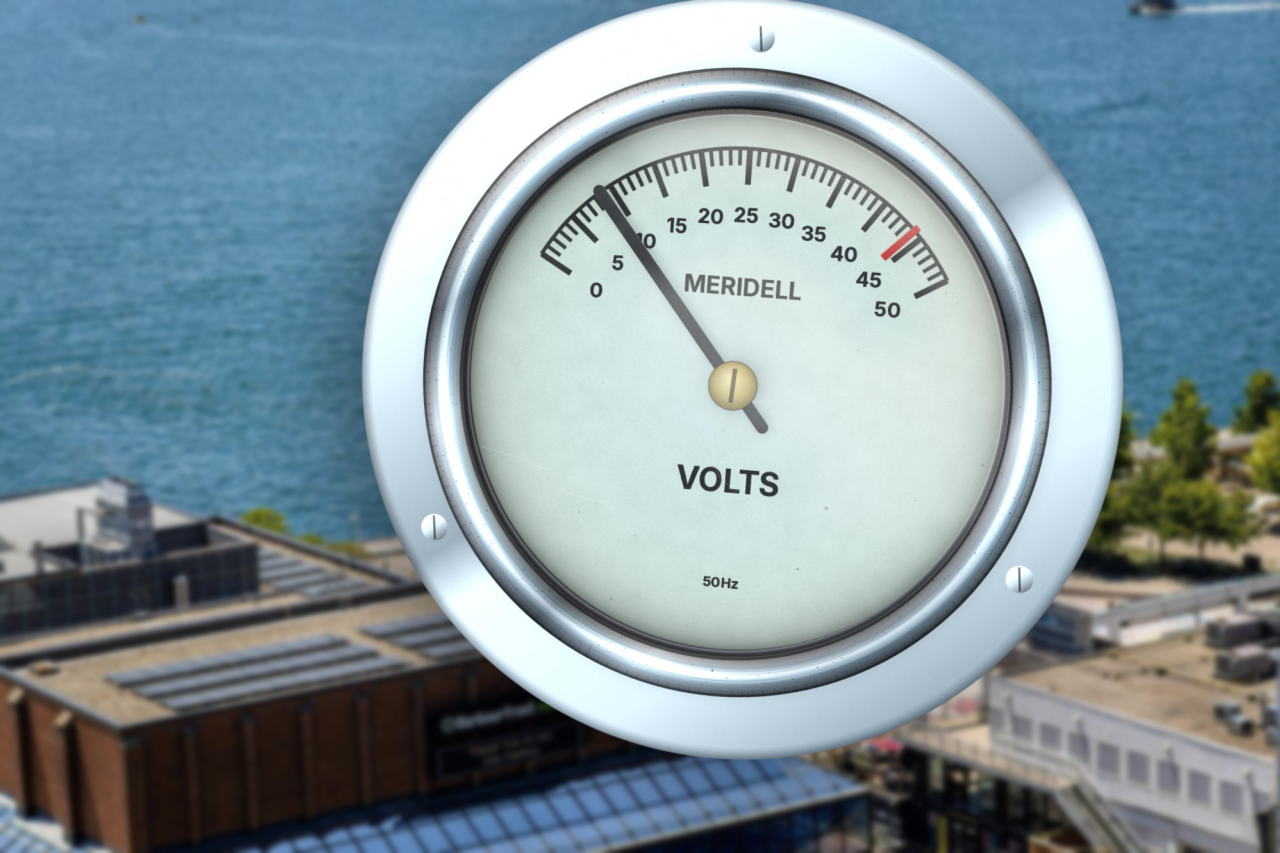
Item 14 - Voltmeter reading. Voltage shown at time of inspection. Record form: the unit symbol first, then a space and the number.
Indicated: V 9
